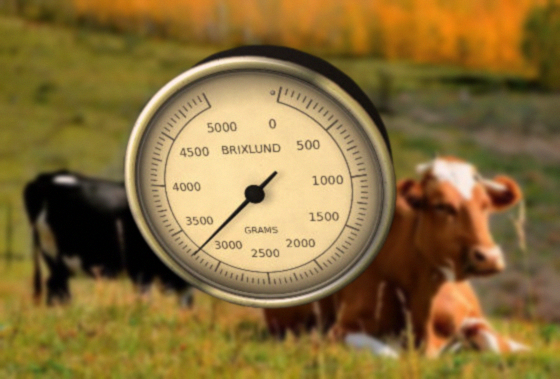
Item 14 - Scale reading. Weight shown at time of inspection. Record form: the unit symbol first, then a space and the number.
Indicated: g 3250
